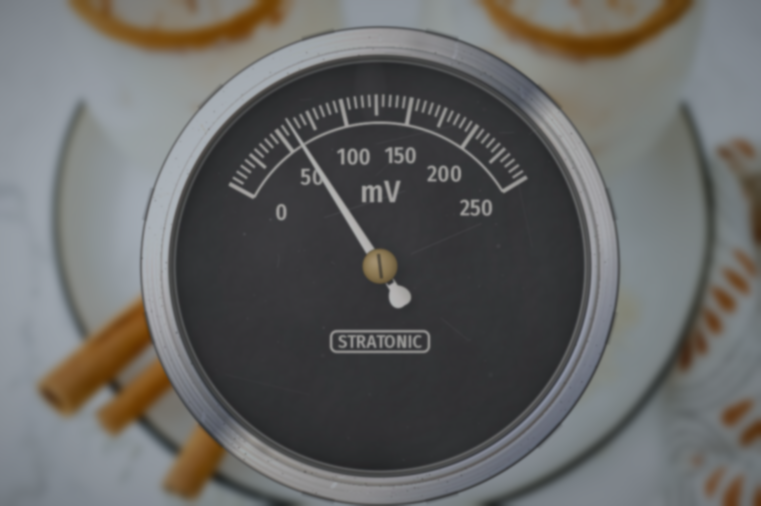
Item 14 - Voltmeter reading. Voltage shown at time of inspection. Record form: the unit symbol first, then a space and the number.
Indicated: mV 60
